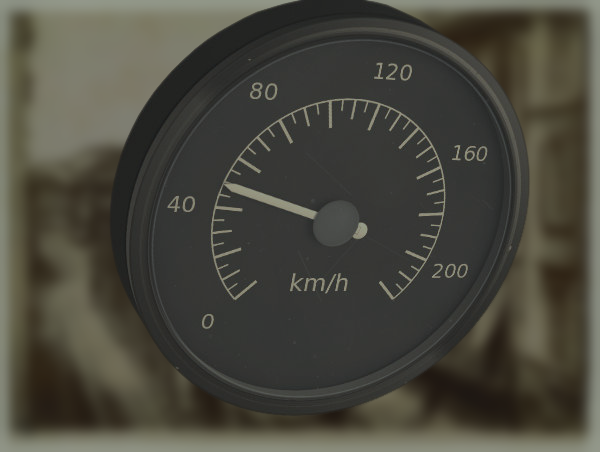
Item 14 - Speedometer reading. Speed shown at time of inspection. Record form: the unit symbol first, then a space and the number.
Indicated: km/h 50
